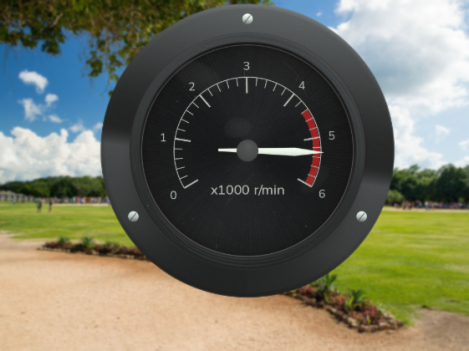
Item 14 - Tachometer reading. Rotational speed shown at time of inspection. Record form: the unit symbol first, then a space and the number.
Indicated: rpm 5300
